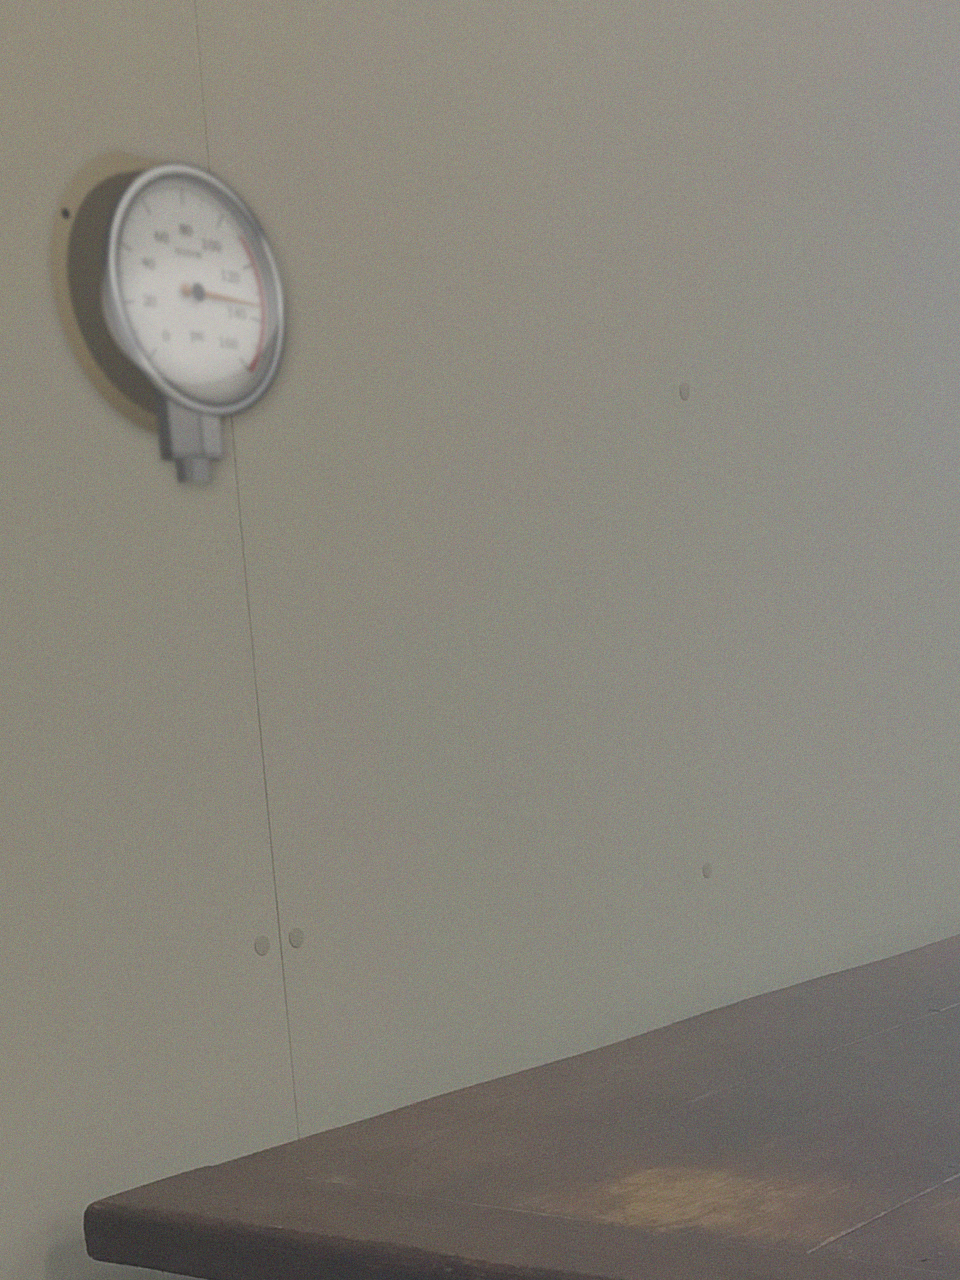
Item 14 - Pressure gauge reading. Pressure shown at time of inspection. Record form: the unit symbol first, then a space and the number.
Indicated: psi 135
